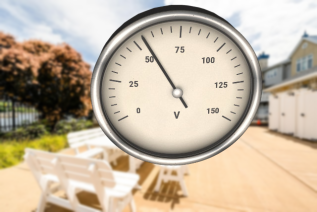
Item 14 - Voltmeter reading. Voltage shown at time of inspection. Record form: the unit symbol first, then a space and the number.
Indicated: V 55
